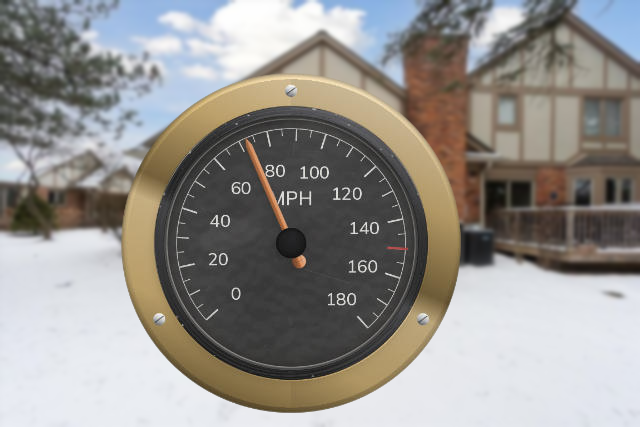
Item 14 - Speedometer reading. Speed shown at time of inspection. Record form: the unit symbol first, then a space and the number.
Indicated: mph 72.5
